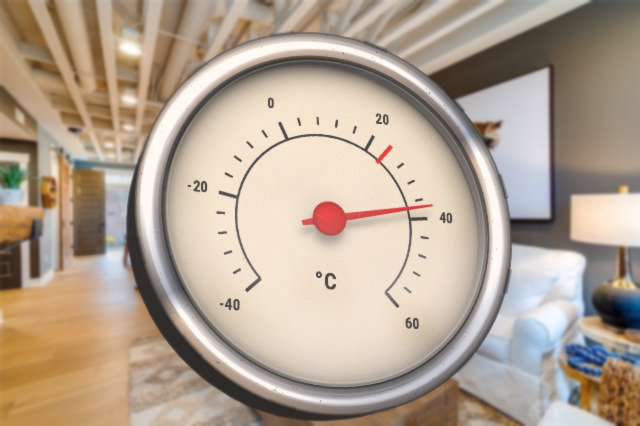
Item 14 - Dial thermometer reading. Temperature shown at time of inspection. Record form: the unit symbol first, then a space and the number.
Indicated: °C 38
